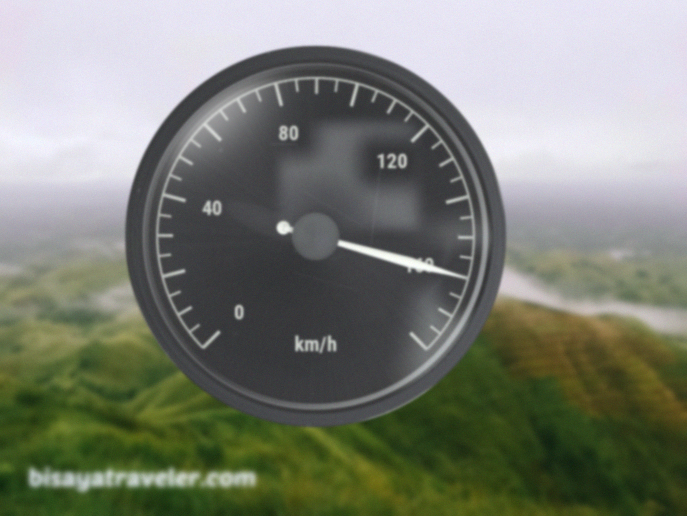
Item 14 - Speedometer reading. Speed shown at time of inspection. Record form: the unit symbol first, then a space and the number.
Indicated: km/h 160
